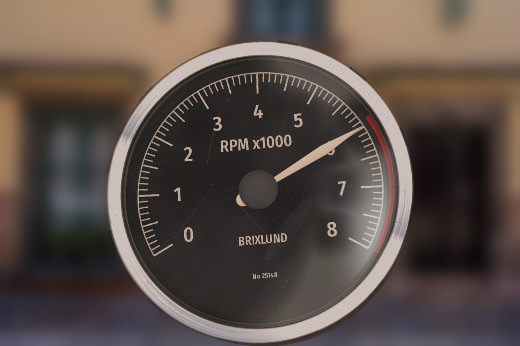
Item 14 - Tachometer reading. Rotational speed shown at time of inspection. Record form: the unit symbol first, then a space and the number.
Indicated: rpm 6000
